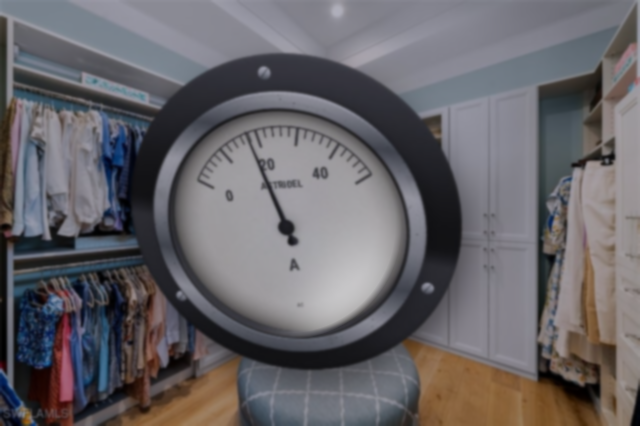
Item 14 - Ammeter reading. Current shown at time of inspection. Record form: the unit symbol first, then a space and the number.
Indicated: A 18
